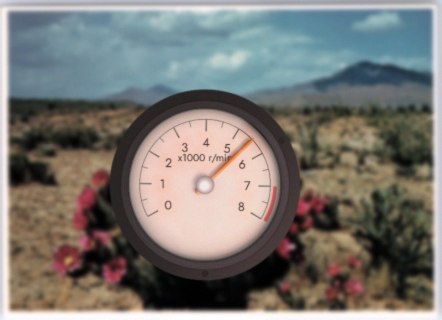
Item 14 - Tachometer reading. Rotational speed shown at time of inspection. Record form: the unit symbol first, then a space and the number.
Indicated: rpm 5500
